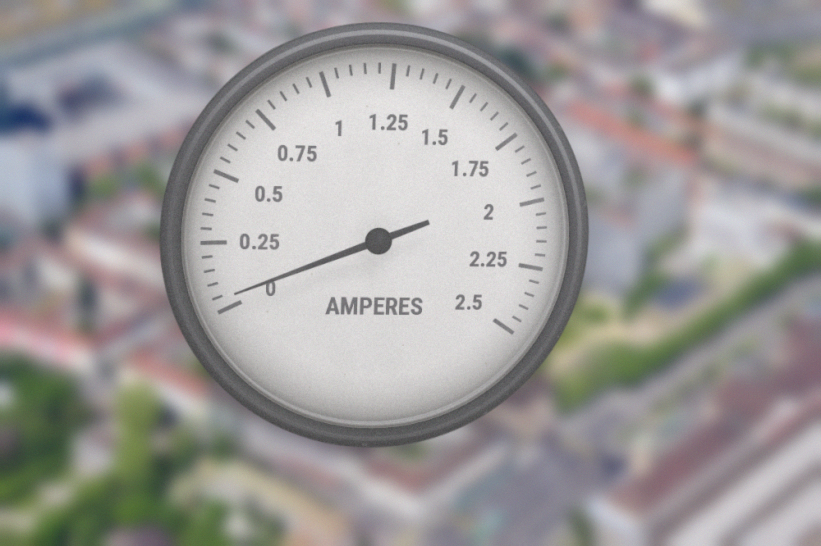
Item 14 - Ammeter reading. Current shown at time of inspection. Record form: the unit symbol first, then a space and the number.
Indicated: A 0.05
